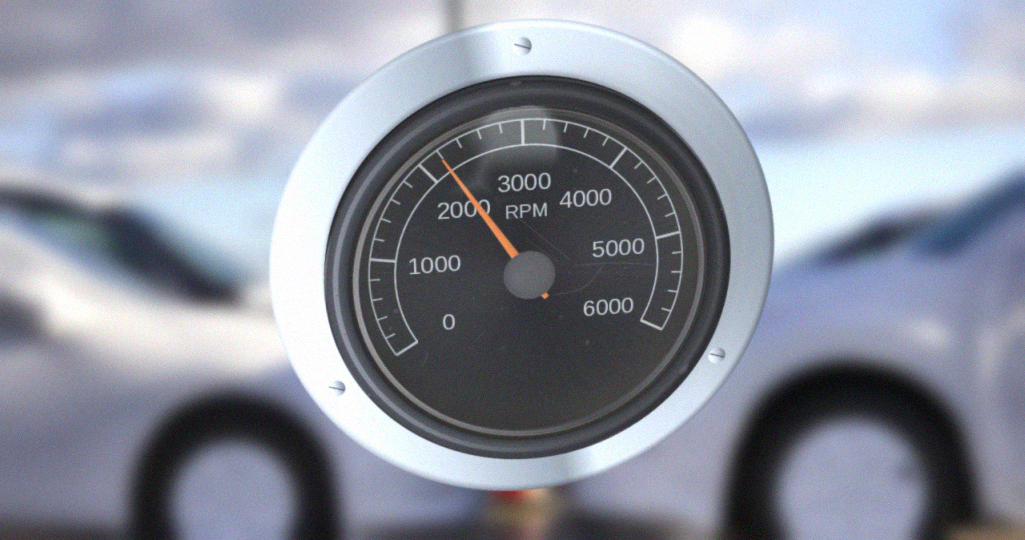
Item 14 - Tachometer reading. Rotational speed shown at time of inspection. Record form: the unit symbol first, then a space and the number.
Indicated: rpm 2200
